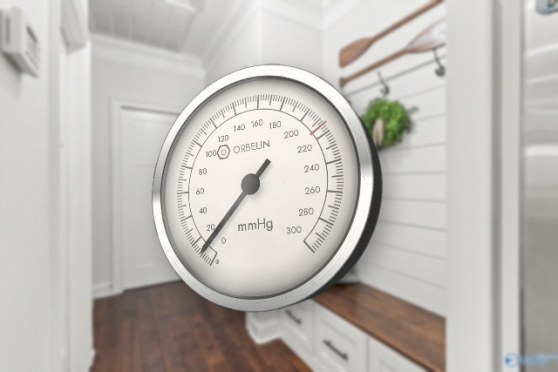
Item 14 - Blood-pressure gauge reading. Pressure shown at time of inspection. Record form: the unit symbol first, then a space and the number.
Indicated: mmHg 10
